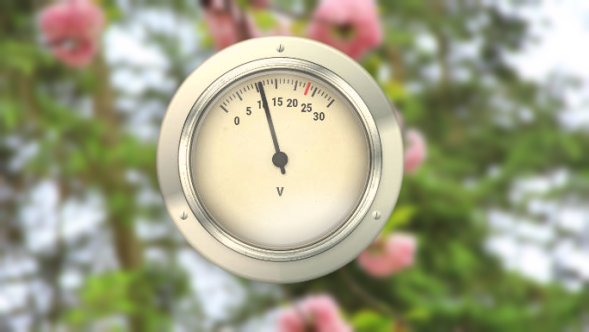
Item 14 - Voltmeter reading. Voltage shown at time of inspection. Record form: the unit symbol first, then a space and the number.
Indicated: V 11
